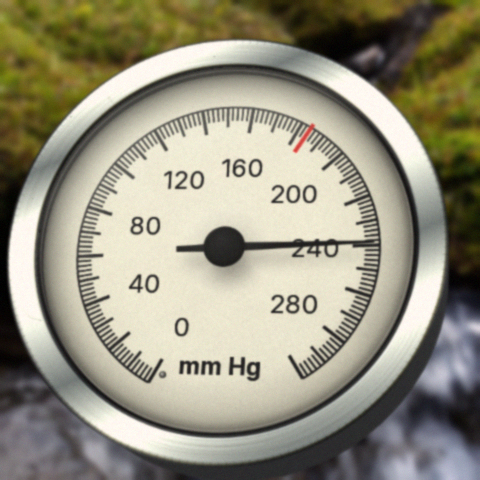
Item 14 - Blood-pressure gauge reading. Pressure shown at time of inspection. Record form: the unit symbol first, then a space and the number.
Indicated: mmHg 240
